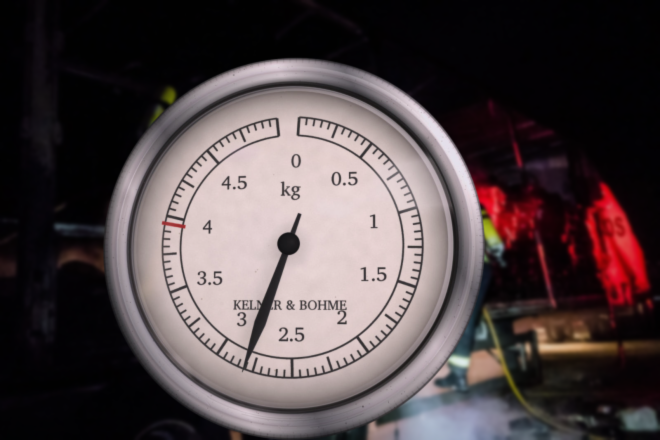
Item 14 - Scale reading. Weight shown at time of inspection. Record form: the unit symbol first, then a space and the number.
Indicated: kg 2.8
